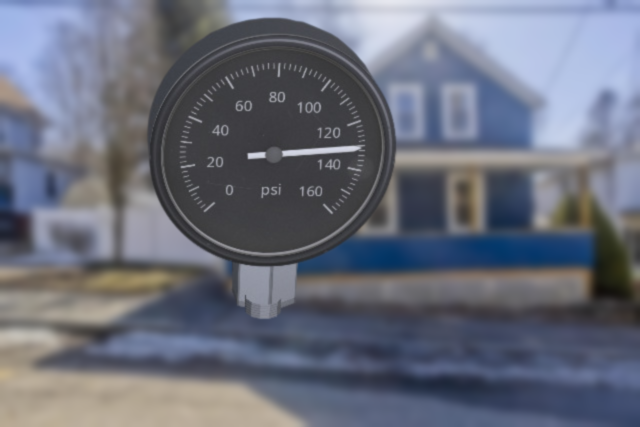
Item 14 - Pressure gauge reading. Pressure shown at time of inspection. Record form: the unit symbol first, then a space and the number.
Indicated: psi 130
